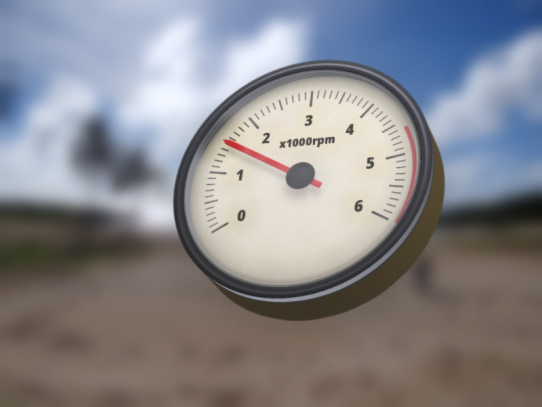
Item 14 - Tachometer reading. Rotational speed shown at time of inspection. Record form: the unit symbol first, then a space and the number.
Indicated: rpm 1500
